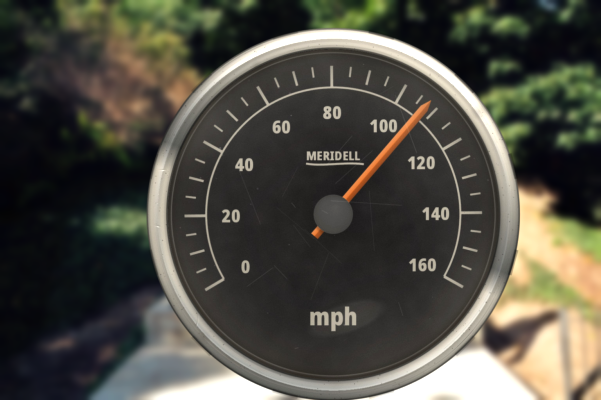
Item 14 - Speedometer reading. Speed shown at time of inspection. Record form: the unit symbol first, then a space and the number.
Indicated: mph 107.5
